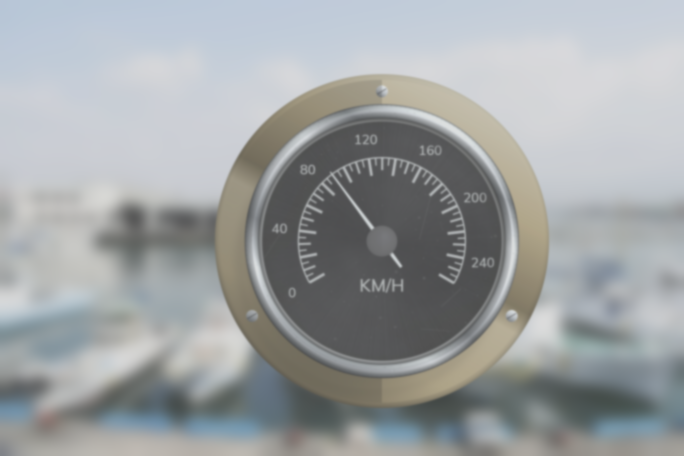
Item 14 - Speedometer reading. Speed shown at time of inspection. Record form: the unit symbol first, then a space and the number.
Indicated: km/h 90
